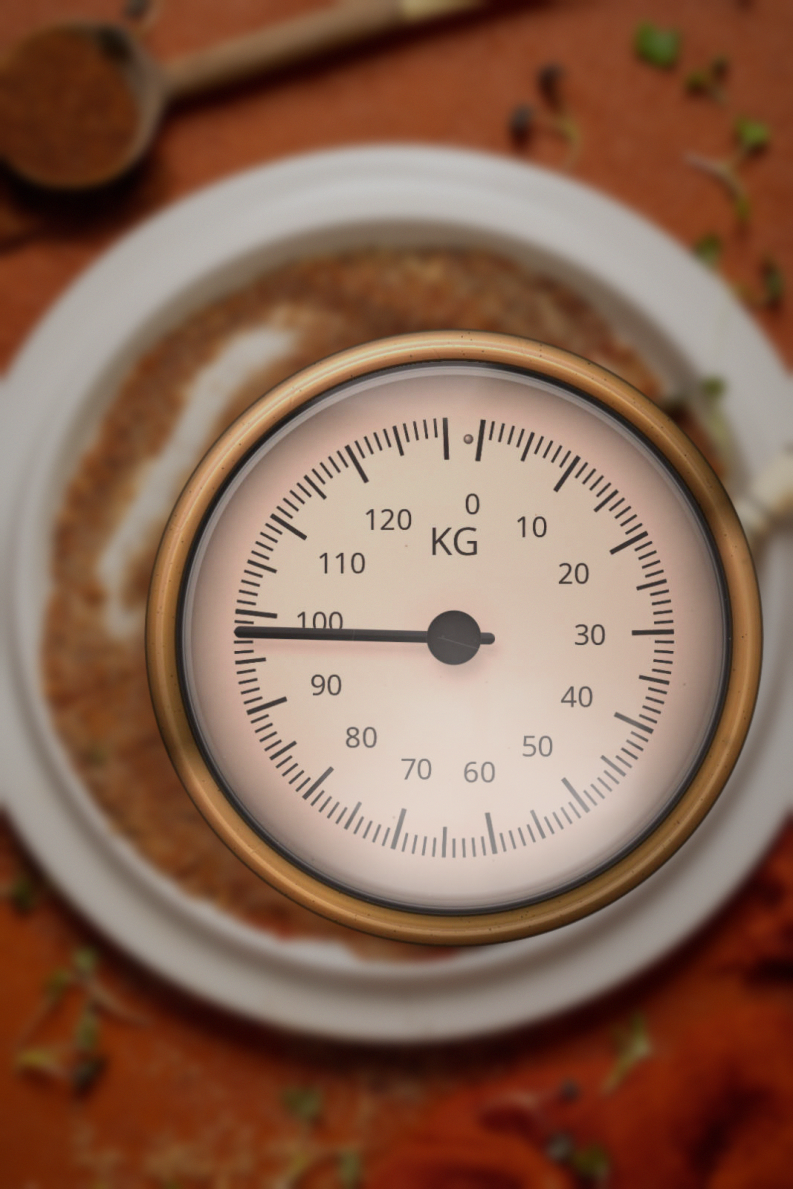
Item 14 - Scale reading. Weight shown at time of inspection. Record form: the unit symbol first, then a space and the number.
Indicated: kg 98
